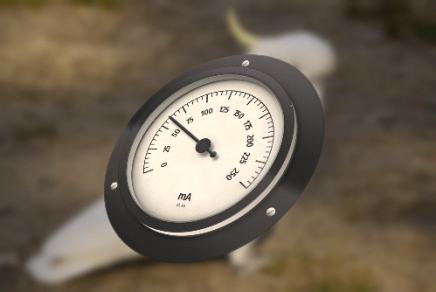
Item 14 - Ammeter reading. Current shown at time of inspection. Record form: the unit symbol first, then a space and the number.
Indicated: mA 60
